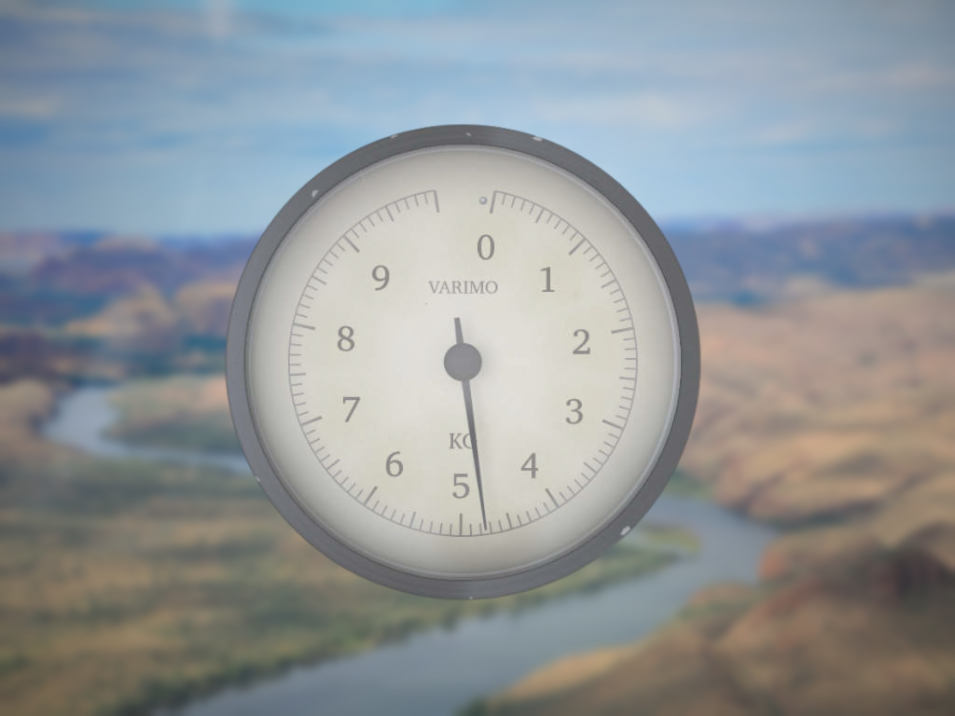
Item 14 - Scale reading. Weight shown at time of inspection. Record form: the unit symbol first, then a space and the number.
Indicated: kg 4.75
